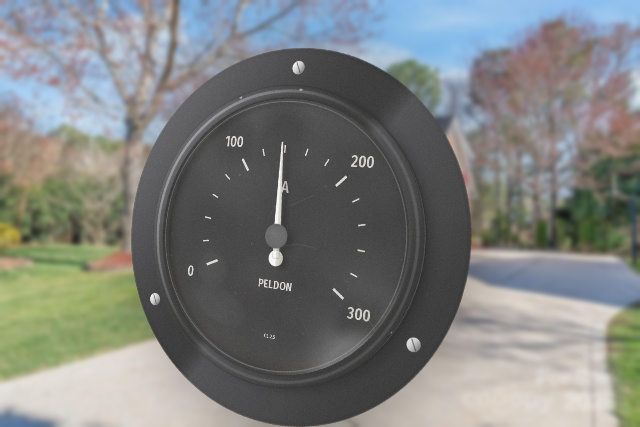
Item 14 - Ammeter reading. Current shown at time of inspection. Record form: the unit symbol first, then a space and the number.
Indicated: A 140
